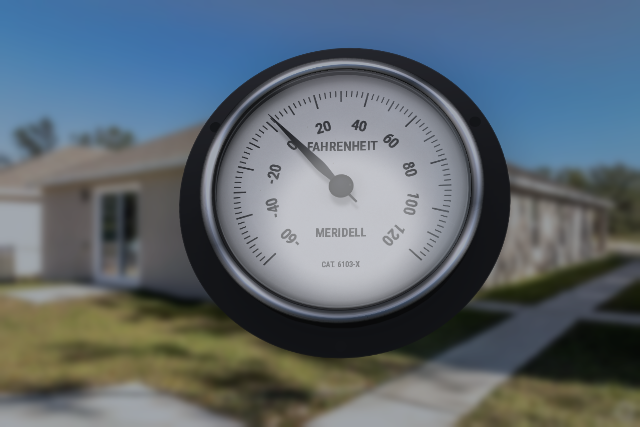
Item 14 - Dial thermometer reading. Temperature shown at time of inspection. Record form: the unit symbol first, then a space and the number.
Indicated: °F 2
